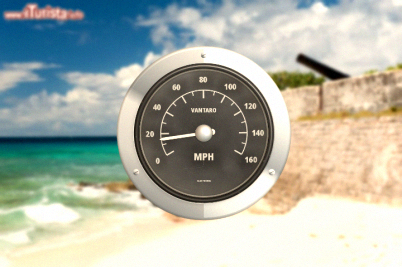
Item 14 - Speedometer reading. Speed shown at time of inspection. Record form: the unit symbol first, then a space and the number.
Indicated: mph 15
